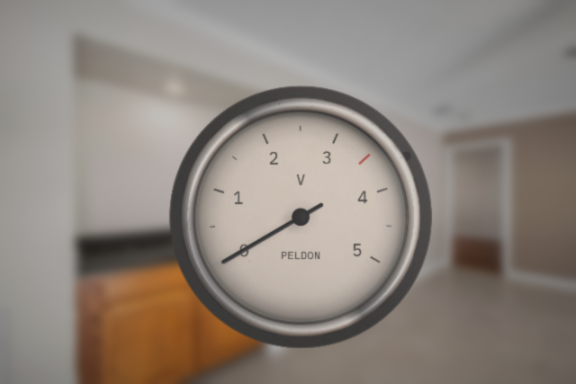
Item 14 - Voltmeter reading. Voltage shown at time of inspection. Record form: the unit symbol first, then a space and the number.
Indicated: V 0
